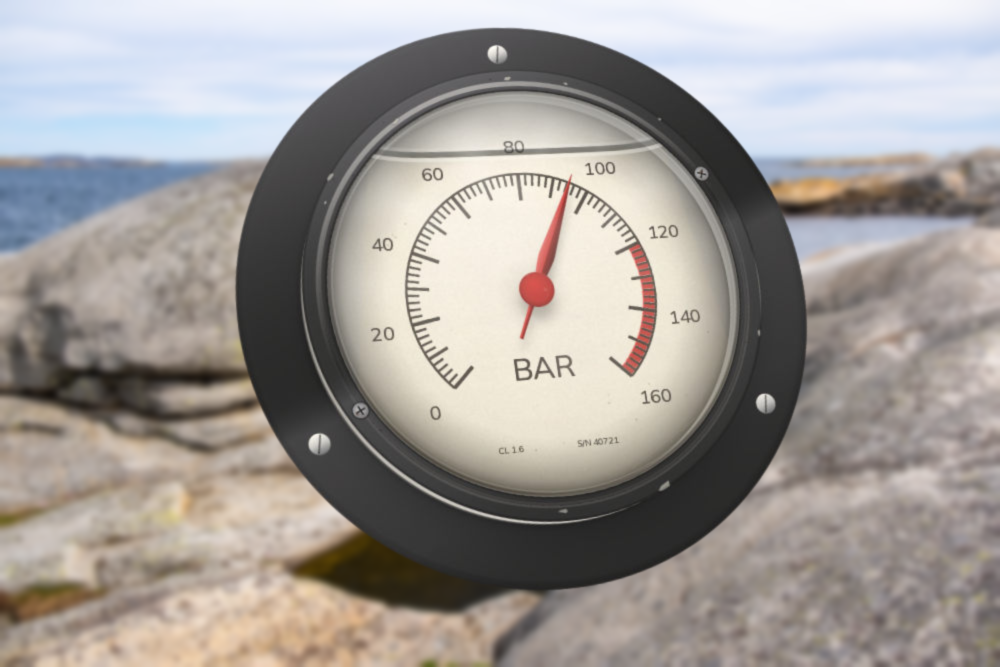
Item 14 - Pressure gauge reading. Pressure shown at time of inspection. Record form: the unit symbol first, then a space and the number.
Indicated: bar 94
